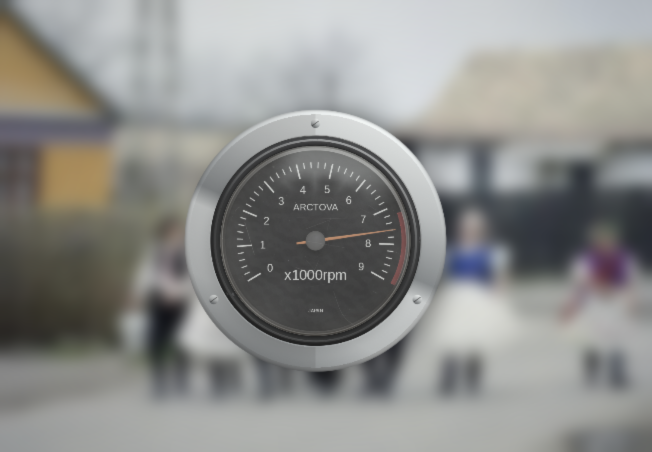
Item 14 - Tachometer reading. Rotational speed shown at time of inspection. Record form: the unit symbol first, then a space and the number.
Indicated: rpm 7600
